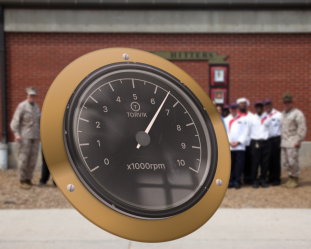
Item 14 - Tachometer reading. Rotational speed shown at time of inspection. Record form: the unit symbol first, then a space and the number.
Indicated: rpm 6500
